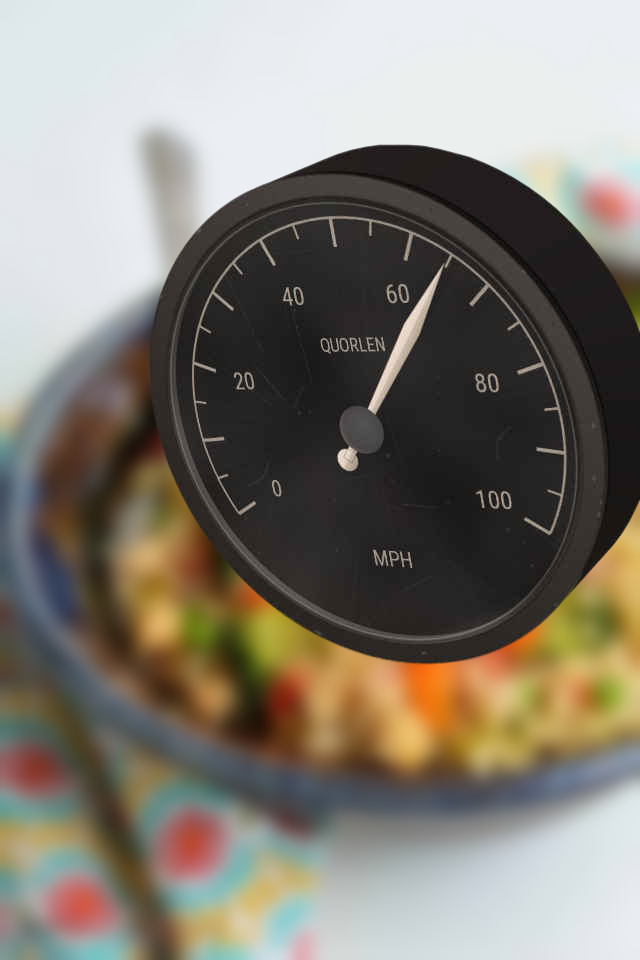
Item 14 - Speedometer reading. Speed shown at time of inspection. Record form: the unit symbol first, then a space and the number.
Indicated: mph 65
